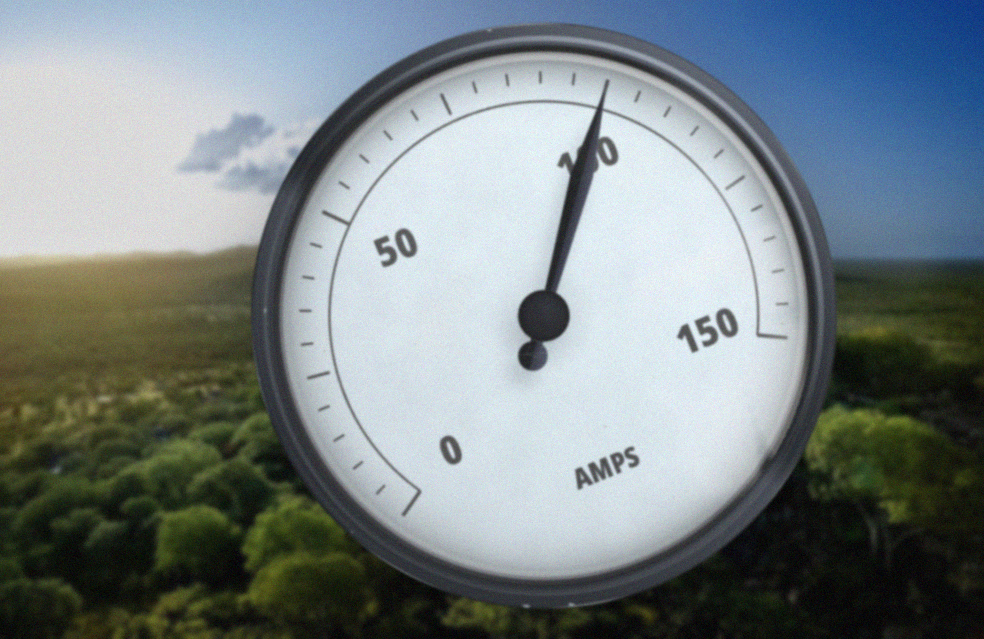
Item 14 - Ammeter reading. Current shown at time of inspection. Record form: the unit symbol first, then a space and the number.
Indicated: A 100
